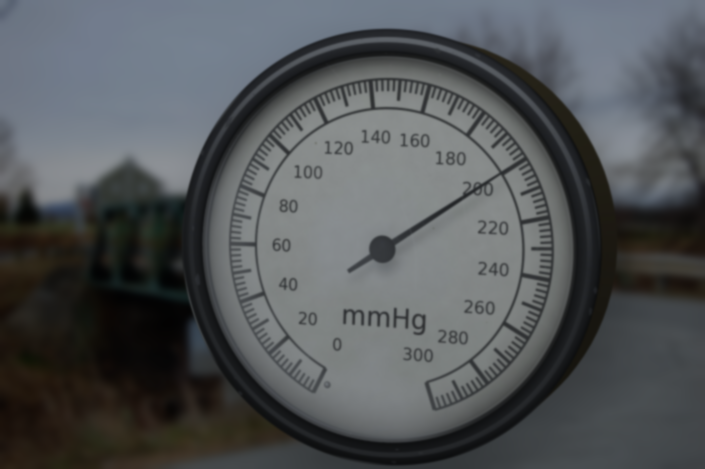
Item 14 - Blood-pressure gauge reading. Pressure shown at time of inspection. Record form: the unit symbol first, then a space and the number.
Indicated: mmHg 200
